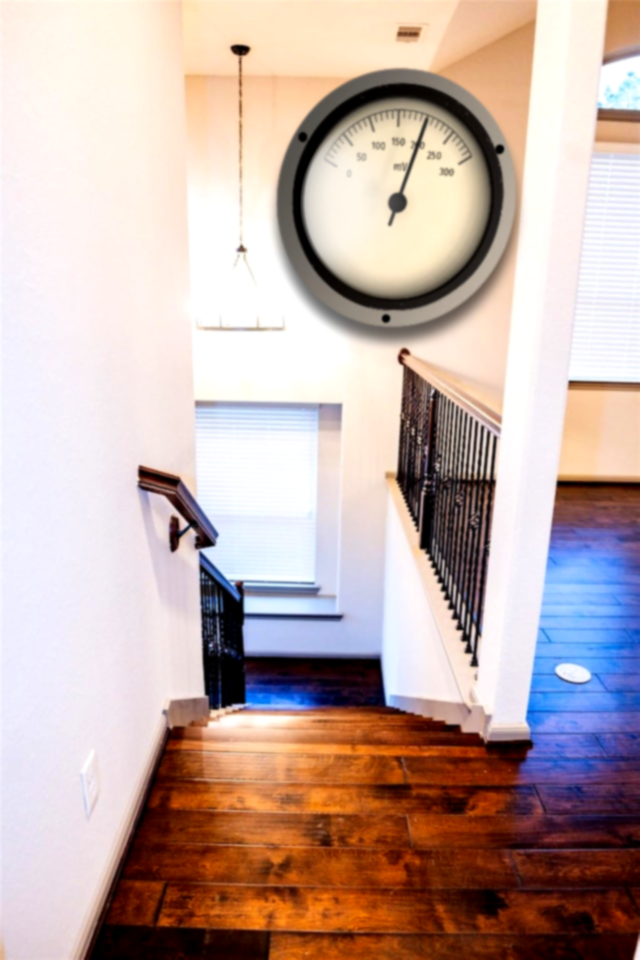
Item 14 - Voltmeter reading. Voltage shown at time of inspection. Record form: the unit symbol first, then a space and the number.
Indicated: mV 200
